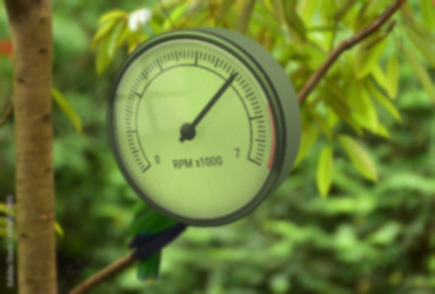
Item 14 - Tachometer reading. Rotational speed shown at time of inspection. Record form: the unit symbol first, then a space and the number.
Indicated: rpm 5000
